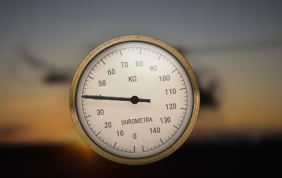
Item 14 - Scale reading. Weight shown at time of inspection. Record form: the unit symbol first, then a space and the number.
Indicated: kg 40
